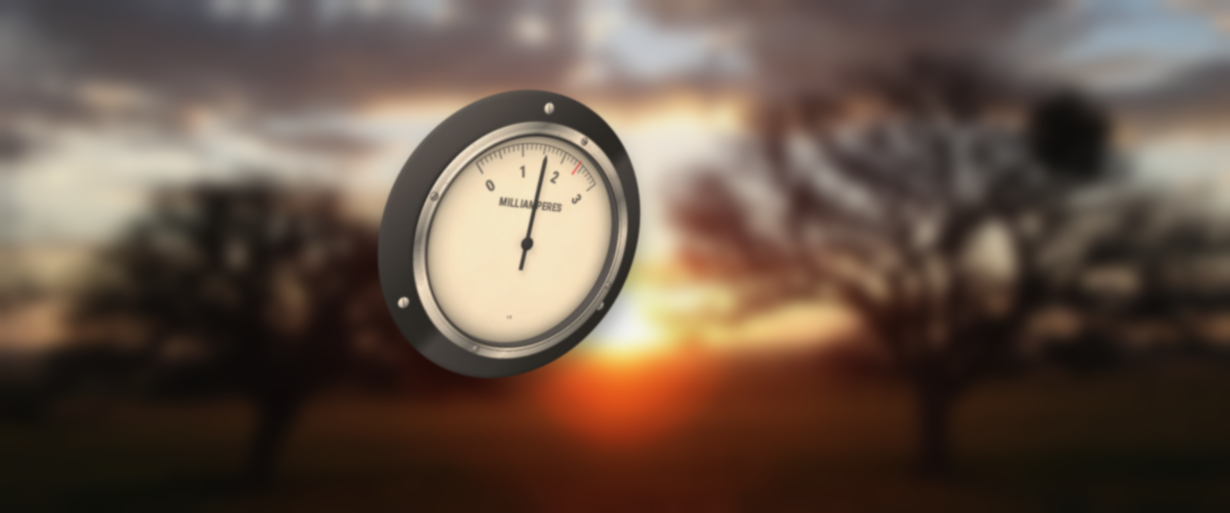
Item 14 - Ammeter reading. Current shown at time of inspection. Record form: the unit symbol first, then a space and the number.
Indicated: mA 1.5
